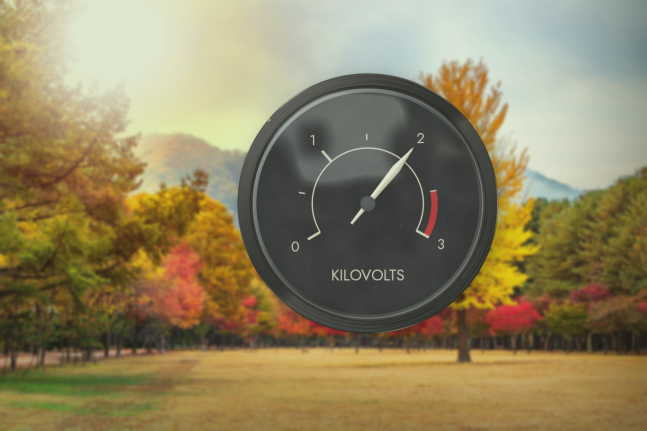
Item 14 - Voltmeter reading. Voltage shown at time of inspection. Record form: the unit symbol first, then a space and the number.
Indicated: kV 2
